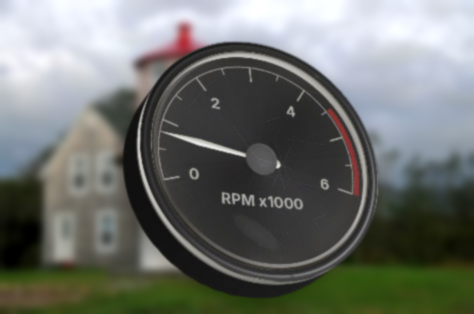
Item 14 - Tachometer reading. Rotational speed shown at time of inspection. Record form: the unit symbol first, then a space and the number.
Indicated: rpm 750
